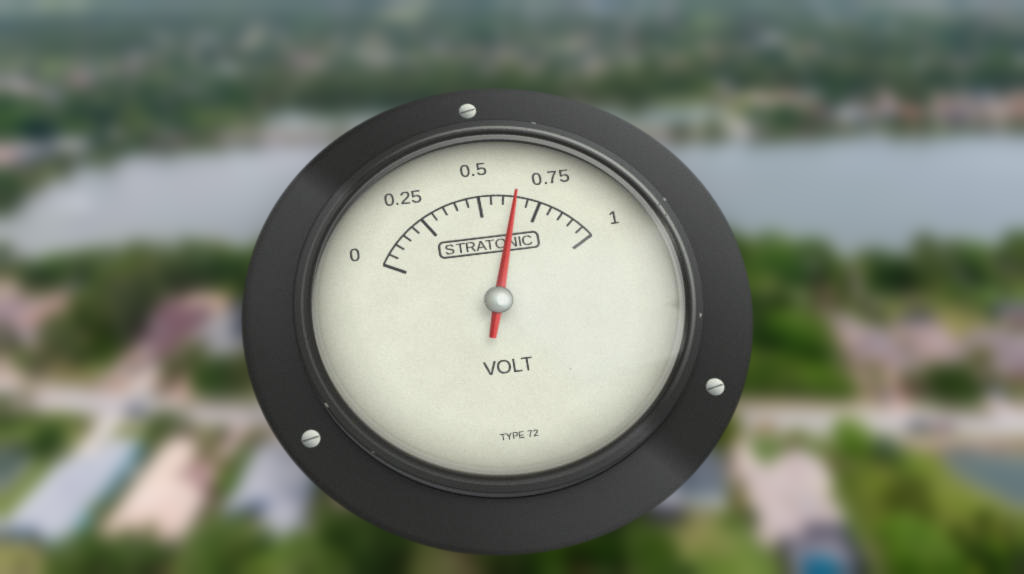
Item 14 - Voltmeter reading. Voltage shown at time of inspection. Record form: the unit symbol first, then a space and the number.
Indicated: V 0.65
